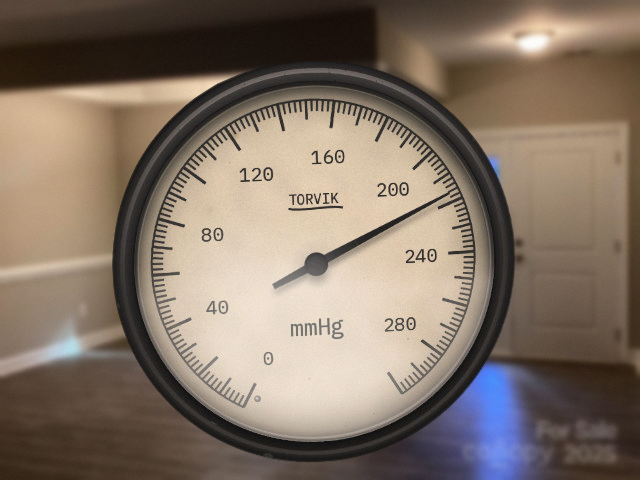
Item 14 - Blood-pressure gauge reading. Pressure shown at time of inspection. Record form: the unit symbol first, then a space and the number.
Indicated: mmHg 216
